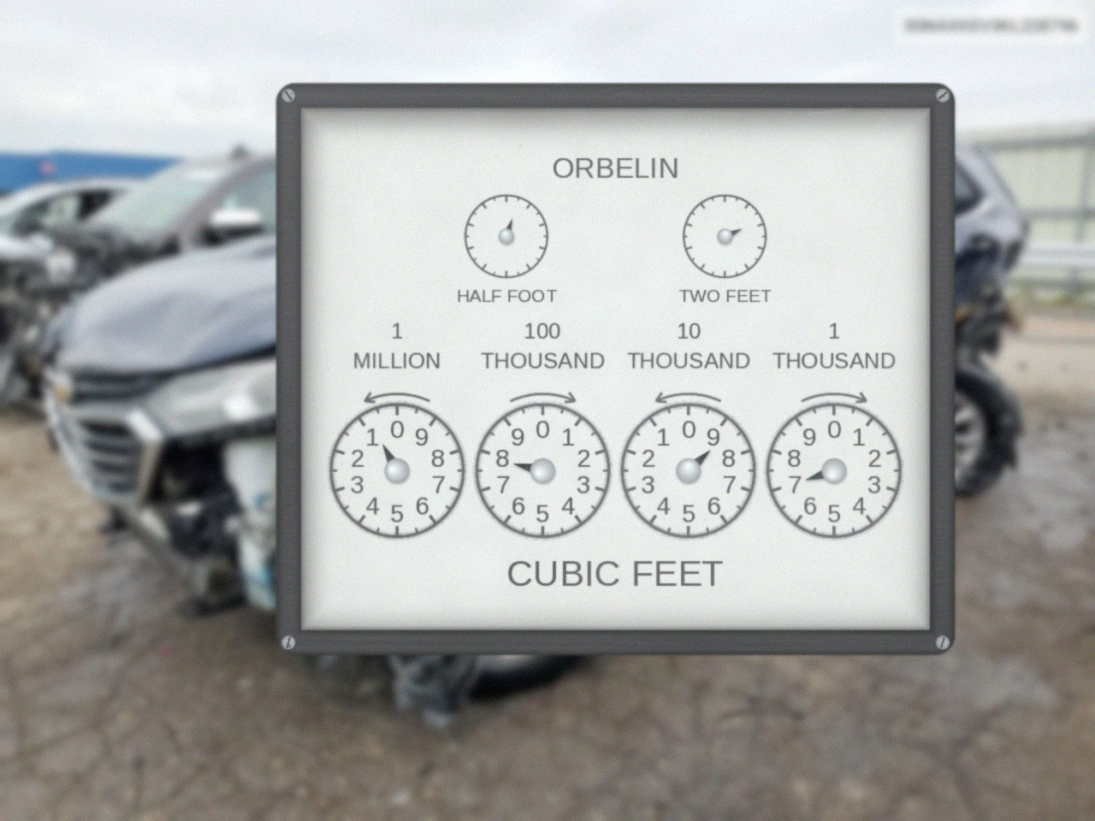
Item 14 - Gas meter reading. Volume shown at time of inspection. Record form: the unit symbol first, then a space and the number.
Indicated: ft³ 78700
